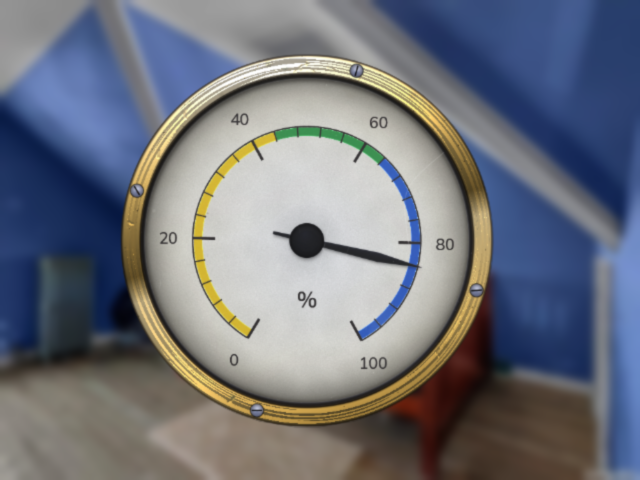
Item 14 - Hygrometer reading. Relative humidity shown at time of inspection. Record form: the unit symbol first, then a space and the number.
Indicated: % 84
